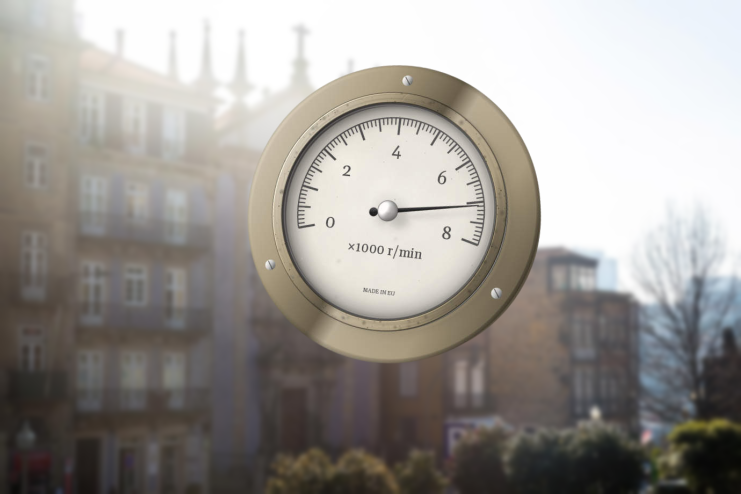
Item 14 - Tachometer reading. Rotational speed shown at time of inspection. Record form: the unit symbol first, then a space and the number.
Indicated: rpm 7100
